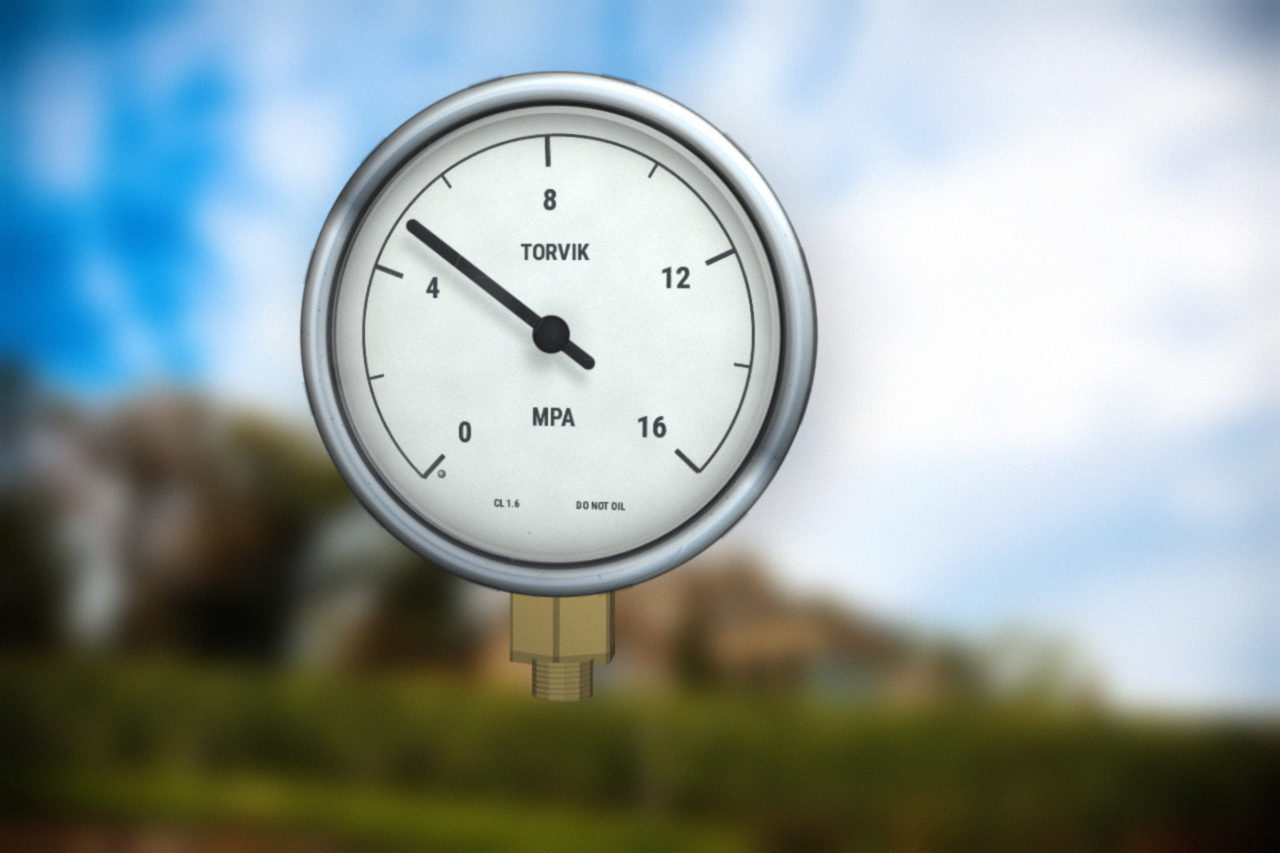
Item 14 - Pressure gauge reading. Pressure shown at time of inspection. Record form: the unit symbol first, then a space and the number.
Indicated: MPa 5
